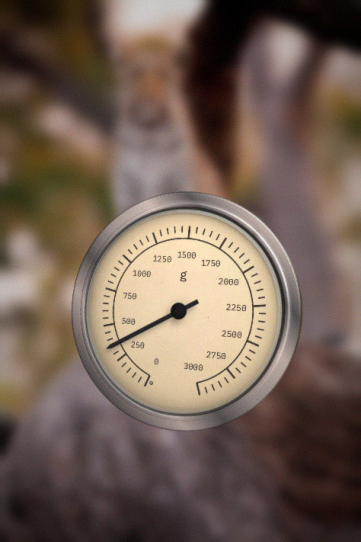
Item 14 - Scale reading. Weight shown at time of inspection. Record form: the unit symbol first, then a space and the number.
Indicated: g 350
